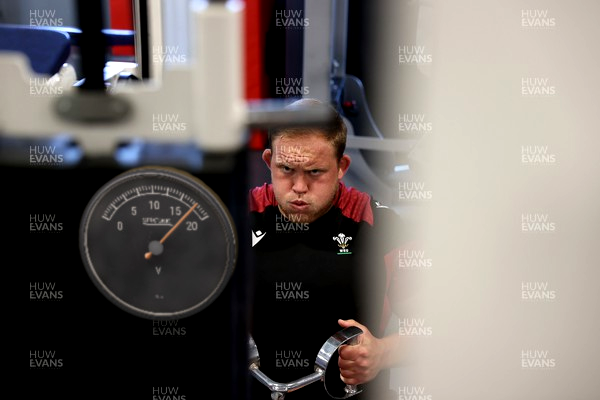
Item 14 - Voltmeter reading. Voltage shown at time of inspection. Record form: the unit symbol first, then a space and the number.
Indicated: V 17.5
